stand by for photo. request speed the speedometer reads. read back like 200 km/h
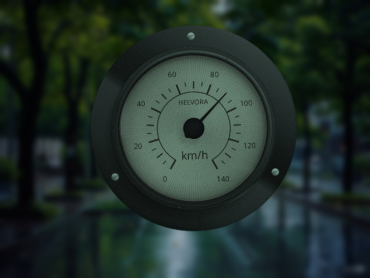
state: 90 km/h
